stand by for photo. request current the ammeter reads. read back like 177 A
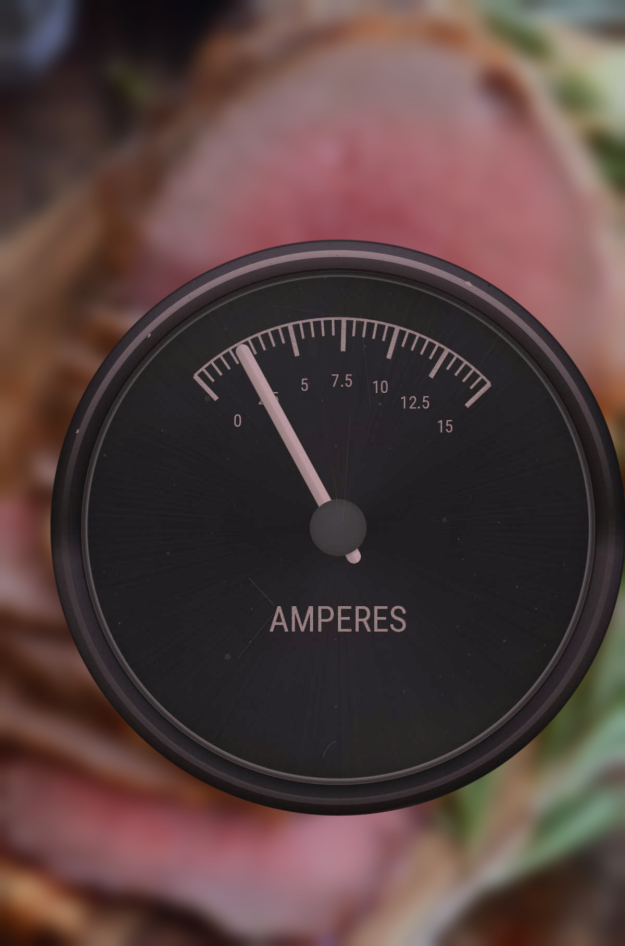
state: 2.5 A
